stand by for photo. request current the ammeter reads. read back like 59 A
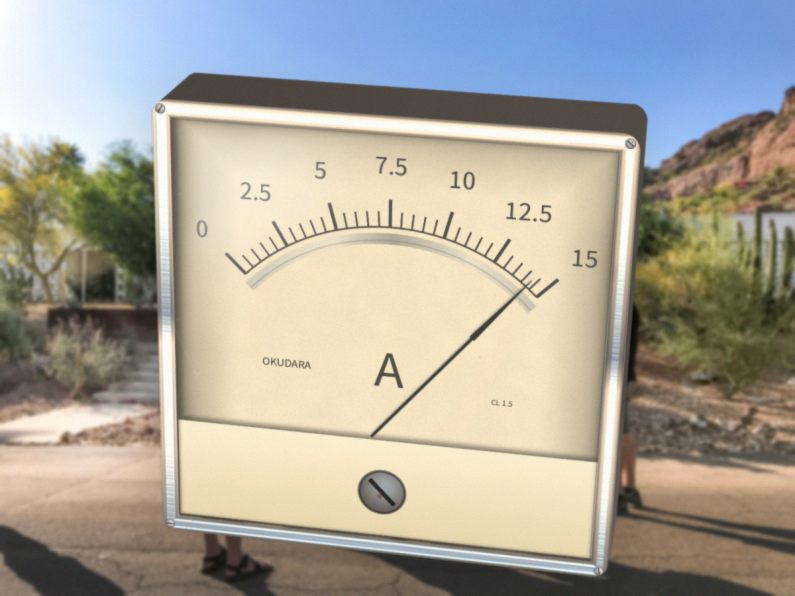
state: 14.25 A
